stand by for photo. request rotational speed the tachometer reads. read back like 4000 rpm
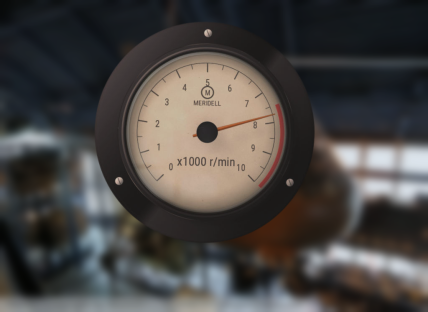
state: 7750 rpm
